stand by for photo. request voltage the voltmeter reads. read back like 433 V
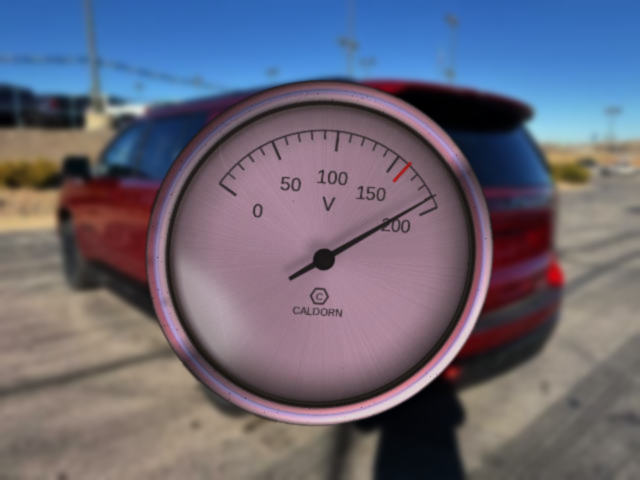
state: 190 V
